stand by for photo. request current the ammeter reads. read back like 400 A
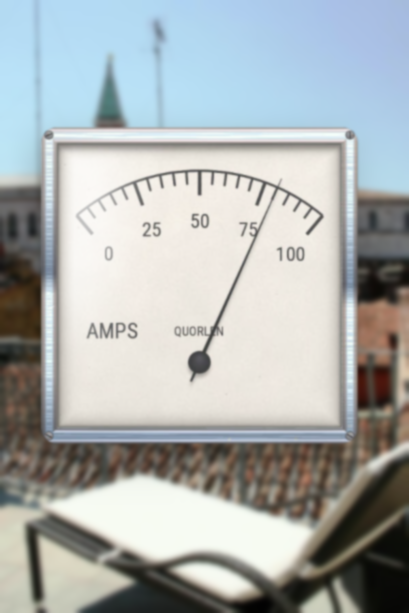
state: 80 A
